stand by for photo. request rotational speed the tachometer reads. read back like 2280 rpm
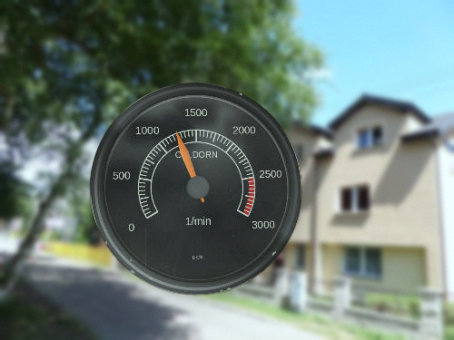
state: 1250 rpm
